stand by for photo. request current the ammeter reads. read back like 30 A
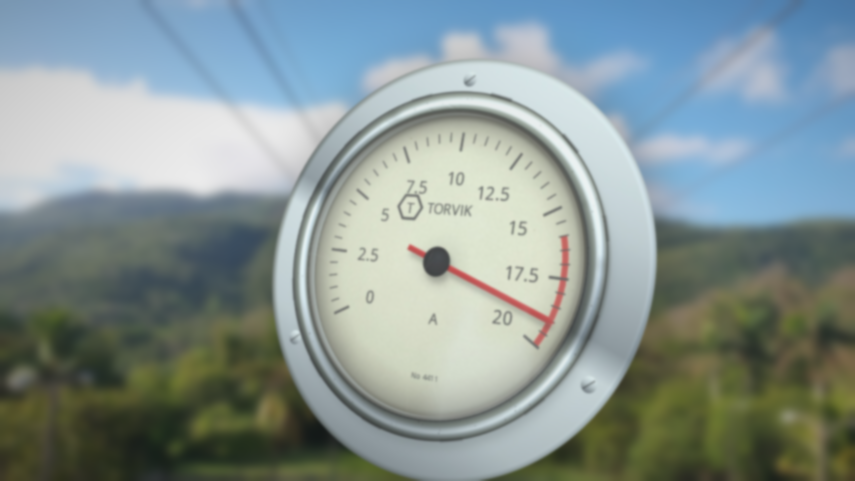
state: 19 A
